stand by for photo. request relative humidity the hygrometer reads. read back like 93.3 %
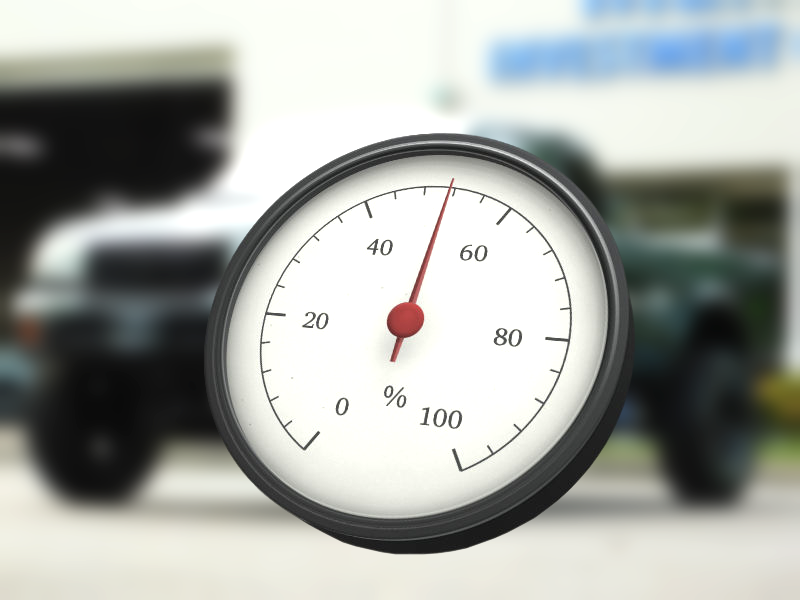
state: 52 %
